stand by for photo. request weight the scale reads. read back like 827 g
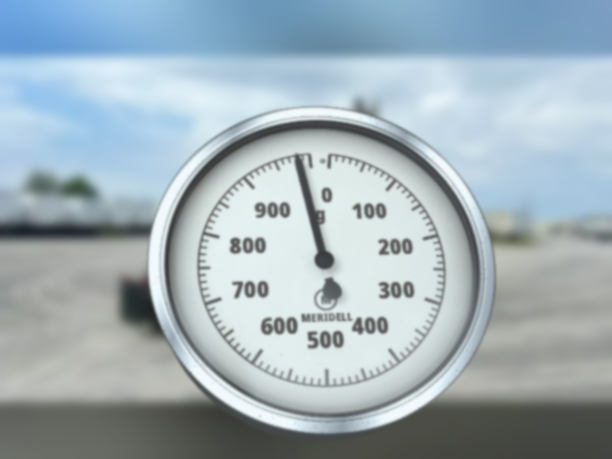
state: 980 g
